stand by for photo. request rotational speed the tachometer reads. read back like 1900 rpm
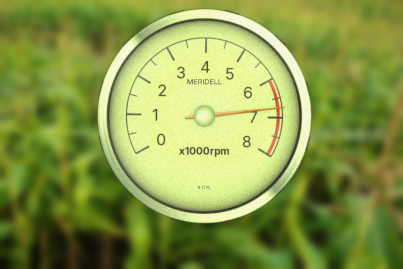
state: 6750 rpm
